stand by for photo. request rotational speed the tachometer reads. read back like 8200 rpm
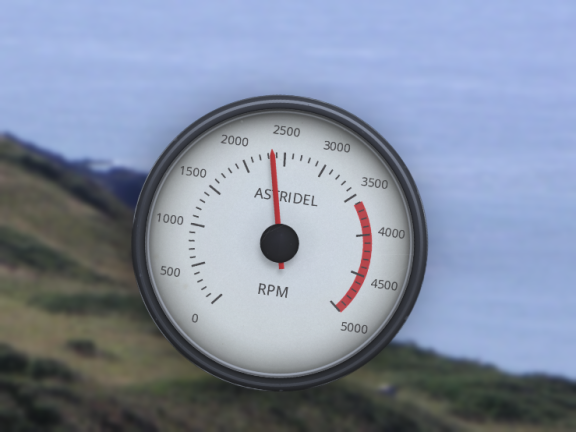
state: 2350 rpm
